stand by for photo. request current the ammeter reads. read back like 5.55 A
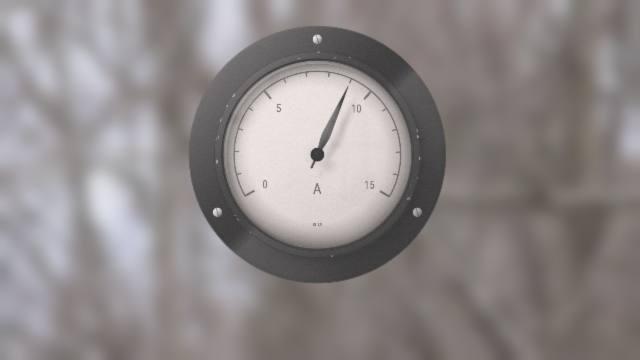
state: 9 A
